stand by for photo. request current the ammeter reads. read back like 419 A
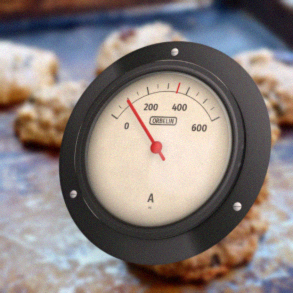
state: 100 A
